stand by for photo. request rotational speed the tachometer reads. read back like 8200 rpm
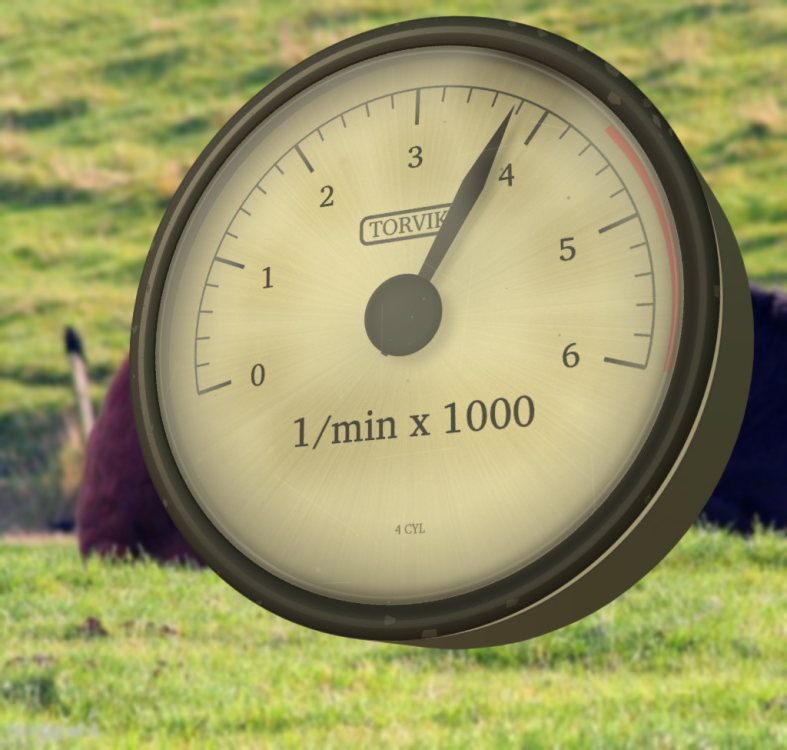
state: 3800 rpm
